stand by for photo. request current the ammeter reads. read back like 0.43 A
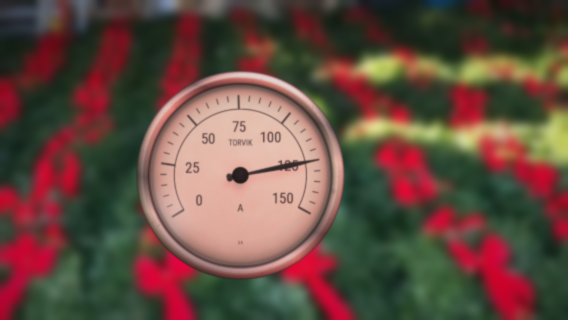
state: 125 A
